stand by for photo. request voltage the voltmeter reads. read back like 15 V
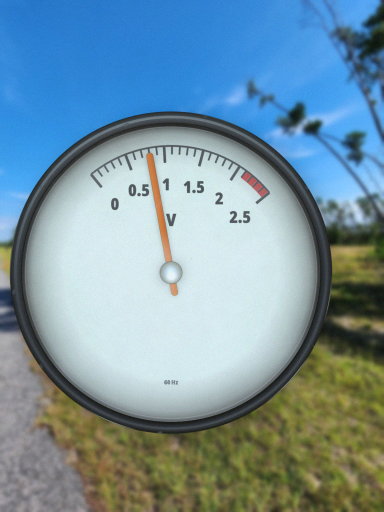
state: 0.8 V
